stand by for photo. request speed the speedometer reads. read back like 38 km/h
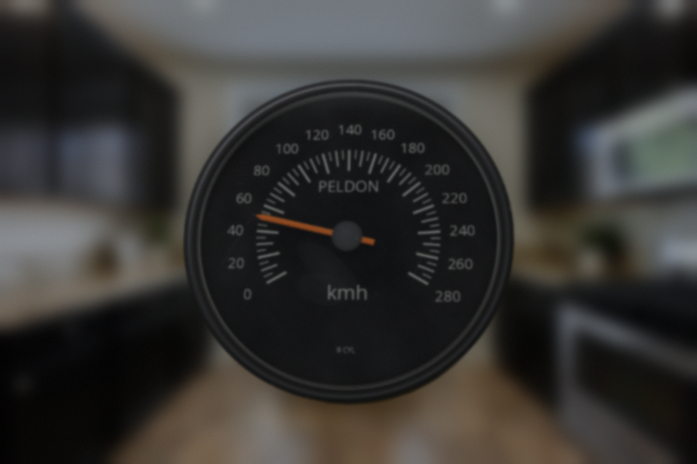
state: 50 km/h
